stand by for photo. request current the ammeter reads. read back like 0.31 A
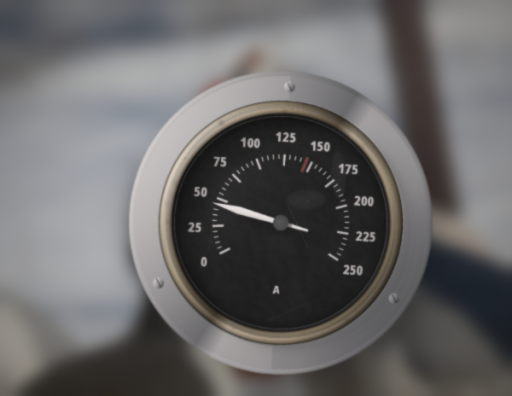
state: 45 A
